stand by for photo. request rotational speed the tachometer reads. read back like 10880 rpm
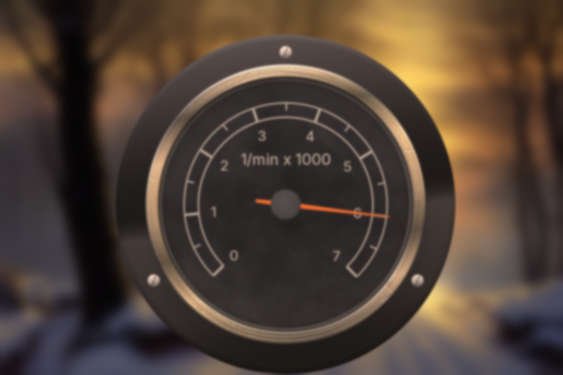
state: 6000 rpm
